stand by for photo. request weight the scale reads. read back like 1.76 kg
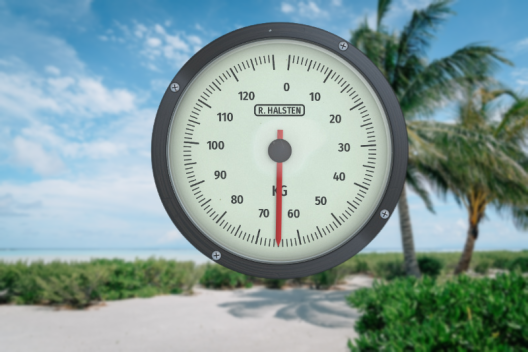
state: 65 kg
